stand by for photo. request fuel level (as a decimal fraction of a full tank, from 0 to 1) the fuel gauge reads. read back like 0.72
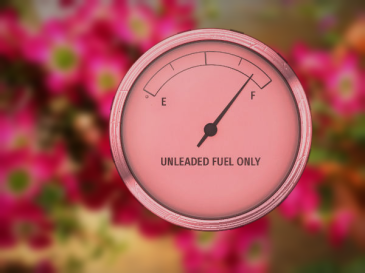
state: 0.875
